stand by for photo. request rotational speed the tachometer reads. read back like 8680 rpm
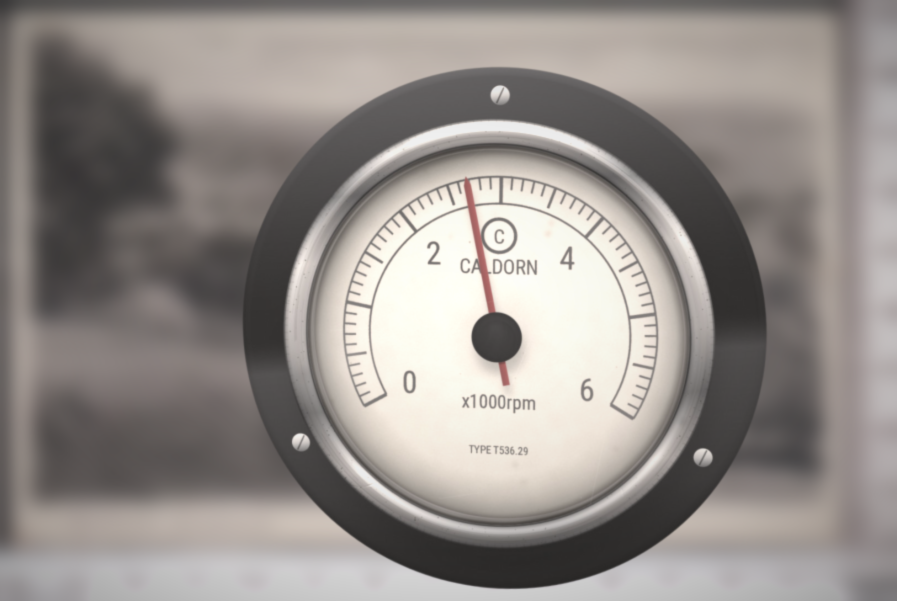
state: 2700 rpm
